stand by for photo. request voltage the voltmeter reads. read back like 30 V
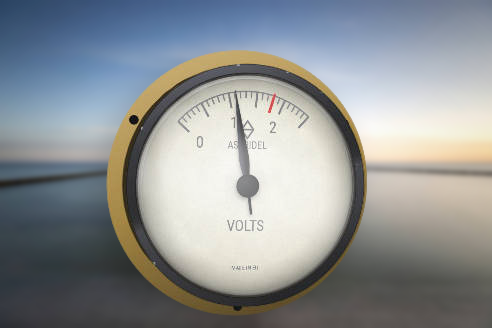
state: 1.1 V
